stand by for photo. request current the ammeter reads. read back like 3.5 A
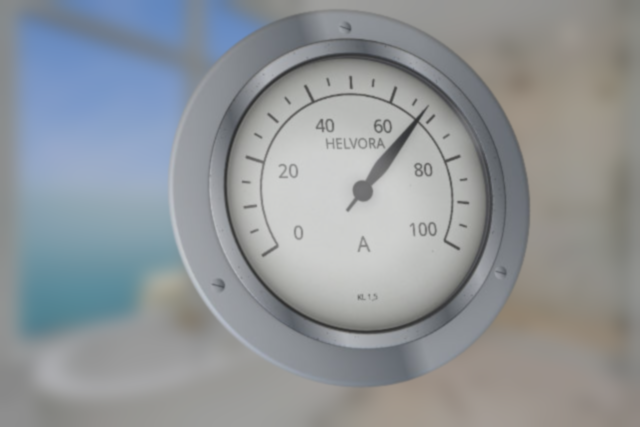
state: 67.5 A
